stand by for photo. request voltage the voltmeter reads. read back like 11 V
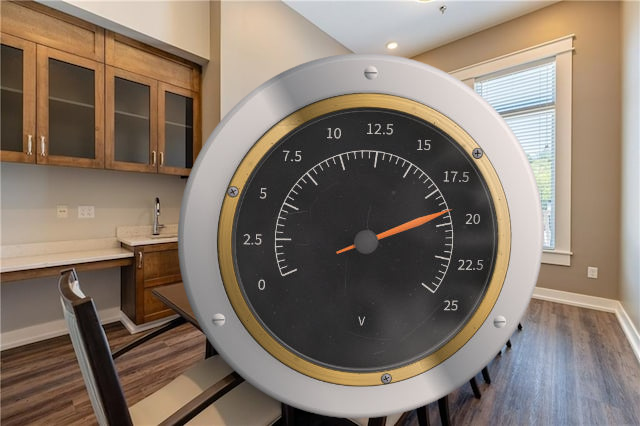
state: 19 V
